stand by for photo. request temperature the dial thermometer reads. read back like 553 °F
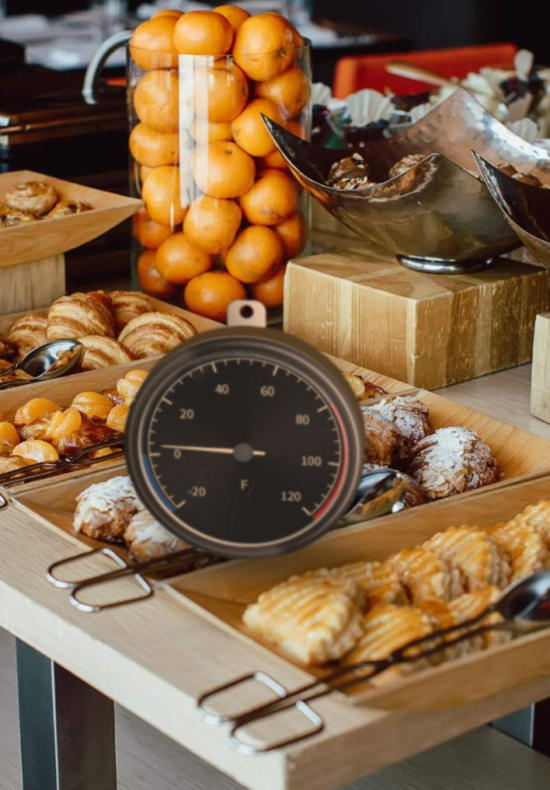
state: 4 °F
